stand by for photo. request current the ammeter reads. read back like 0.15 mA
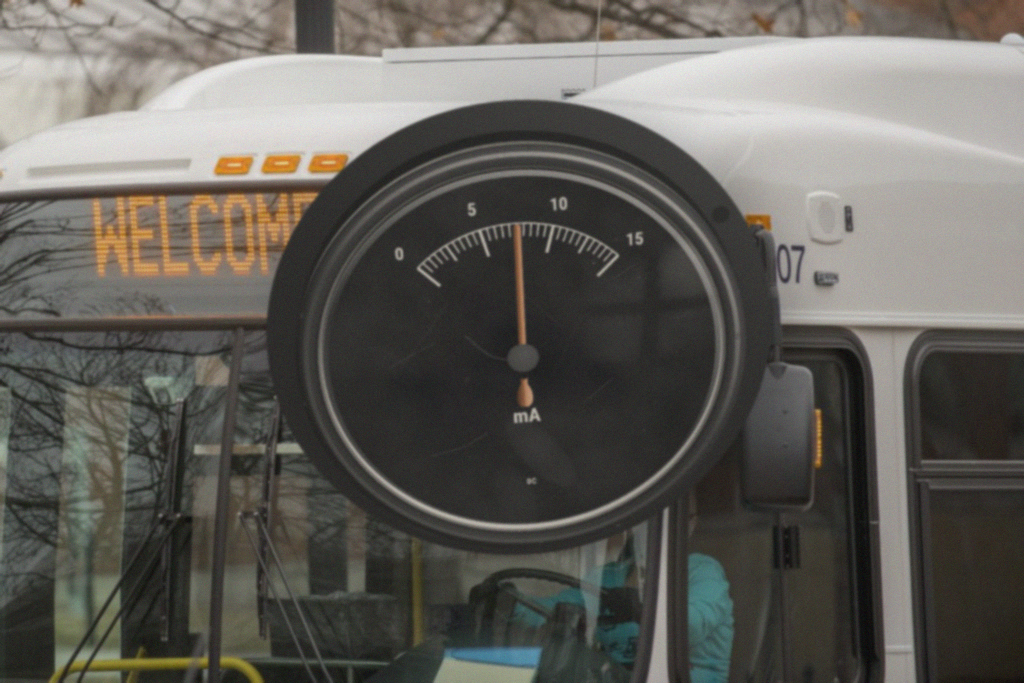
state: 7.5 mA
